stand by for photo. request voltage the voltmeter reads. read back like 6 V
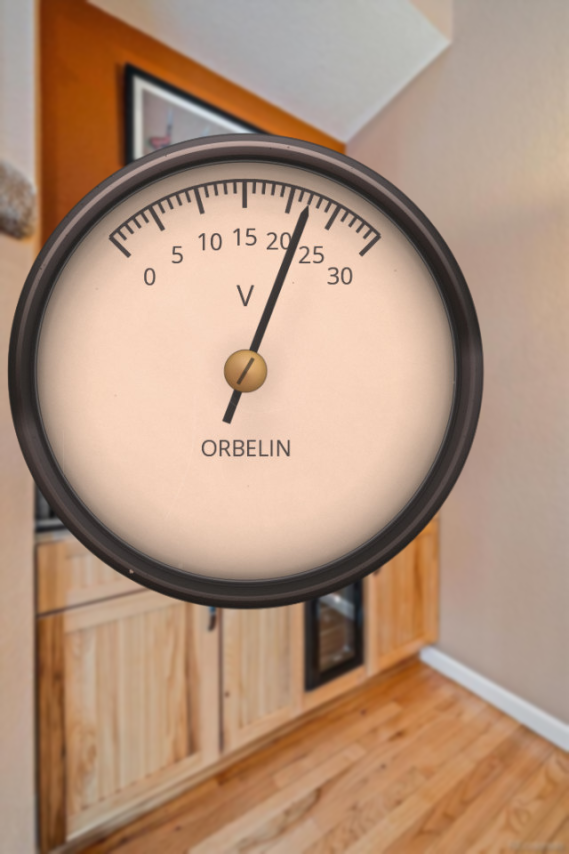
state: 22 V
